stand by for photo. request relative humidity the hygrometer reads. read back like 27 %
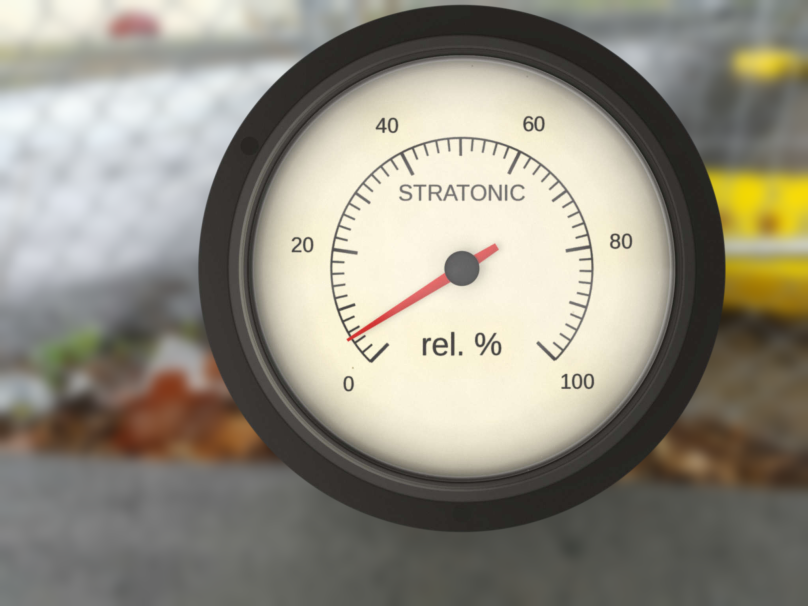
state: 5 %
